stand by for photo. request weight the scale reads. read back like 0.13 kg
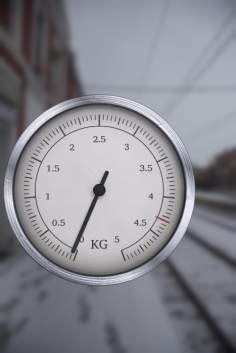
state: 0.05 kg
